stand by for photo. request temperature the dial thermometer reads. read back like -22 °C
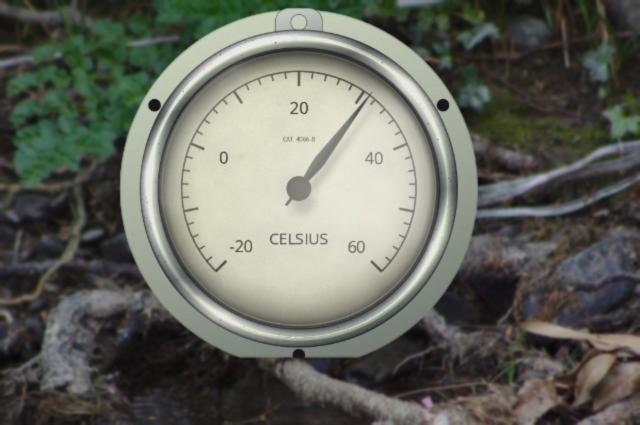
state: 31 °C
